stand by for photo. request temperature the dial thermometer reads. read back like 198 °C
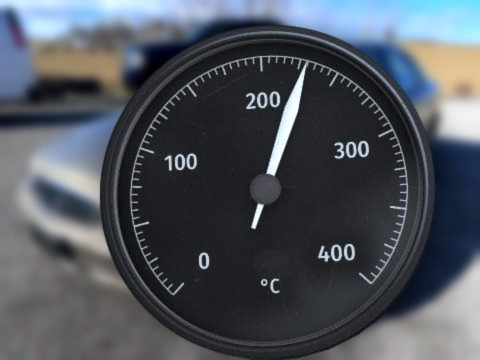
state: 230 °C
